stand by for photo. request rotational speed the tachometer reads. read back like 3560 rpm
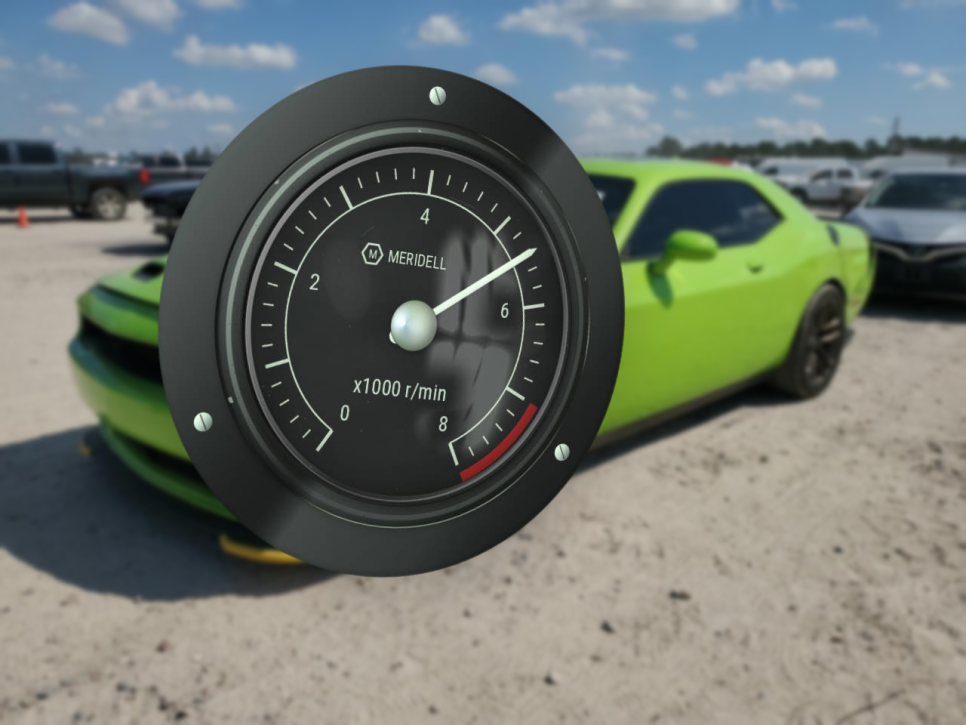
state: 5400 rpm
